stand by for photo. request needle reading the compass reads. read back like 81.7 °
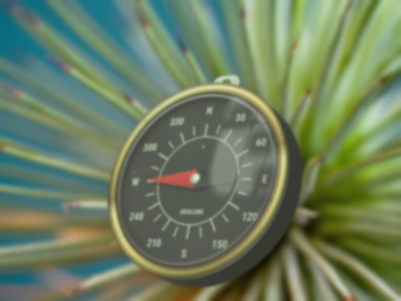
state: 270 °
